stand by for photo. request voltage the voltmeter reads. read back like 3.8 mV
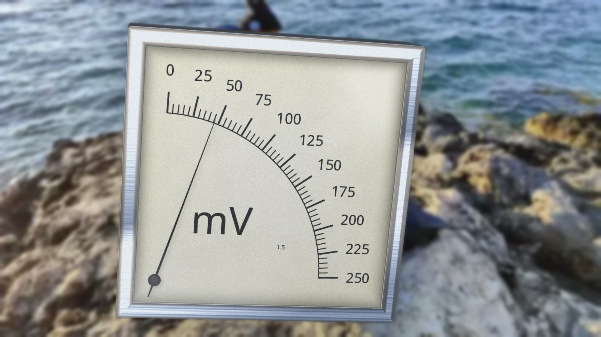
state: 45 mV
